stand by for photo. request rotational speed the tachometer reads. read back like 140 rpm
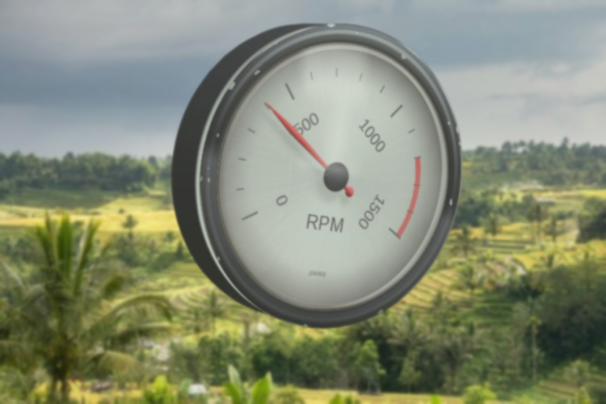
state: 400 rpm
